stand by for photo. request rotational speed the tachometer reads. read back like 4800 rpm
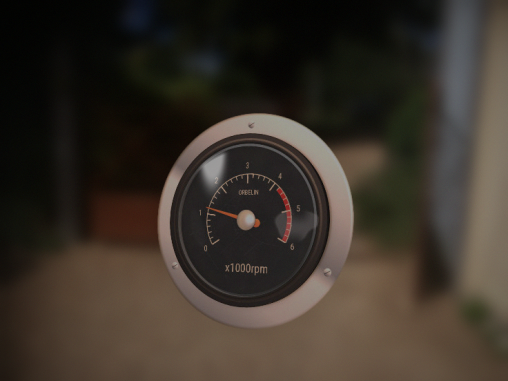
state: 1200 rpm
